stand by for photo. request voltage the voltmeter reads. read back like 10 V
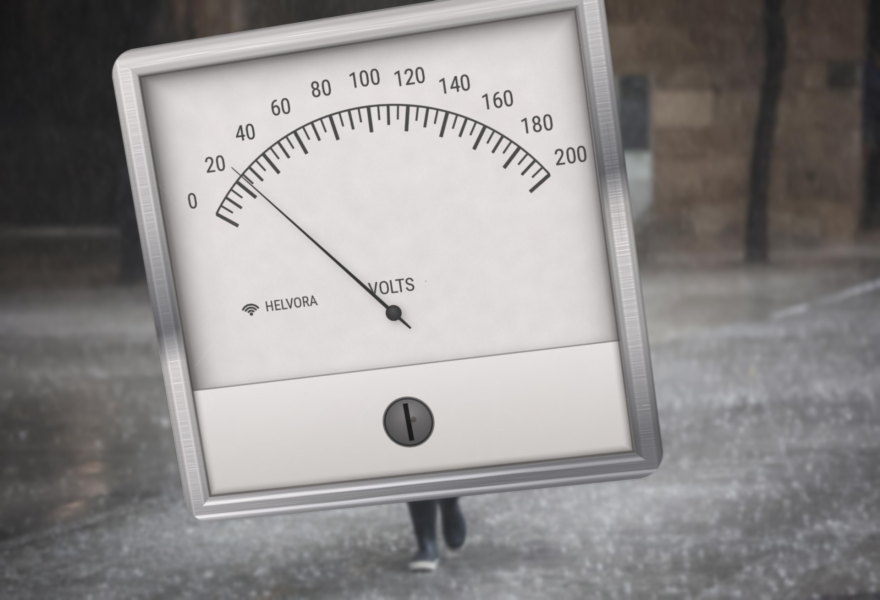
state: 25 V
